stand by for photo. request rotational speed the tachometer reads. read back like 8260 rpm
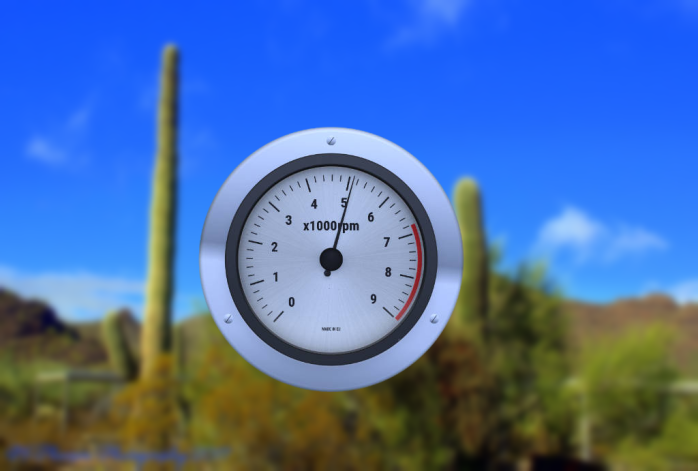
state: 5100 rpm
